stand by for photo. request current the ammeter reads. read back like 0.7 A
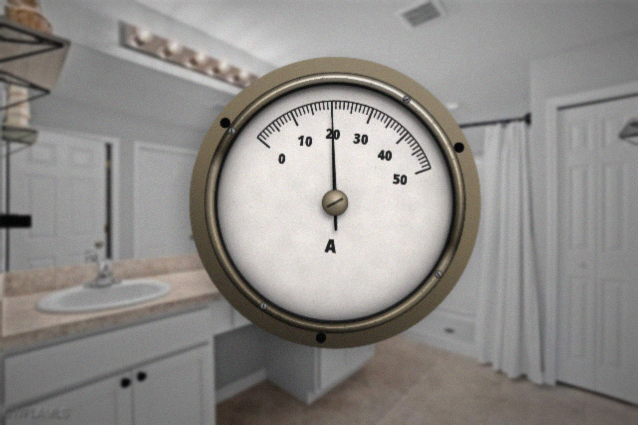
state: 20 A
